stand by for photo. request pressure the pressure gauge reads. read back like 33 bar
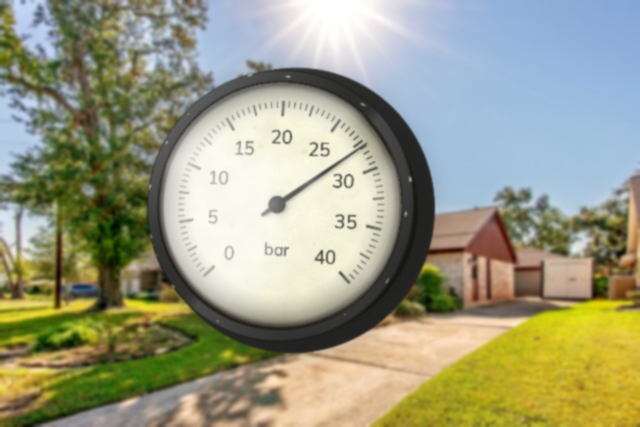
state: 28 bar
